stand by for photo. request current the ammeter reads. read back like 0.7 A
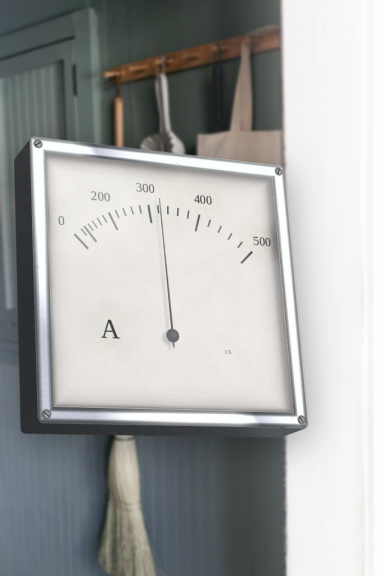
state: 320 A
